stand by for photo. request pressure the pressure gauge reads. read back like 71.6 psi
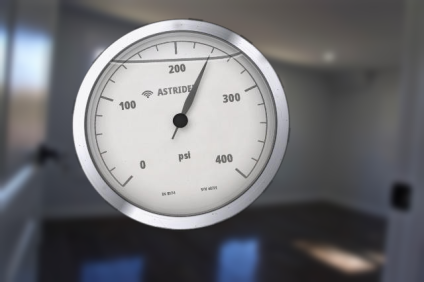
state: 240 psi
